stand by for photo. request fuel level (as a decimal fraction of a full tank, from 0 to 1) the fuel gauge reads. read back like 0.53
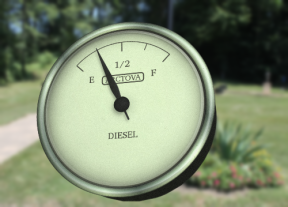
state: 0.25
